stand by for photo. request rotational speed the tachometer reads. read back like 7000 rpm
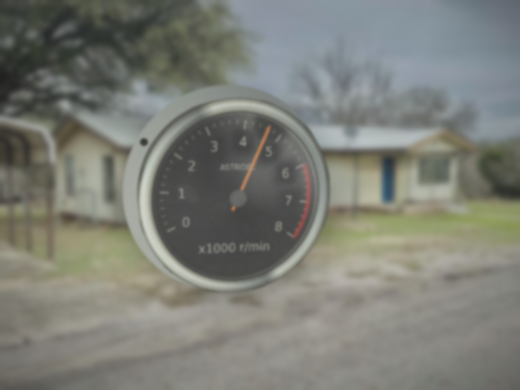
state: 4600 rpm
